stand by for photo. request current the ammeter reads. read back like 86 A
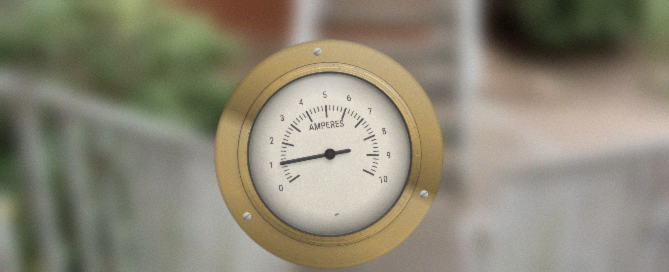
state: 1 A
